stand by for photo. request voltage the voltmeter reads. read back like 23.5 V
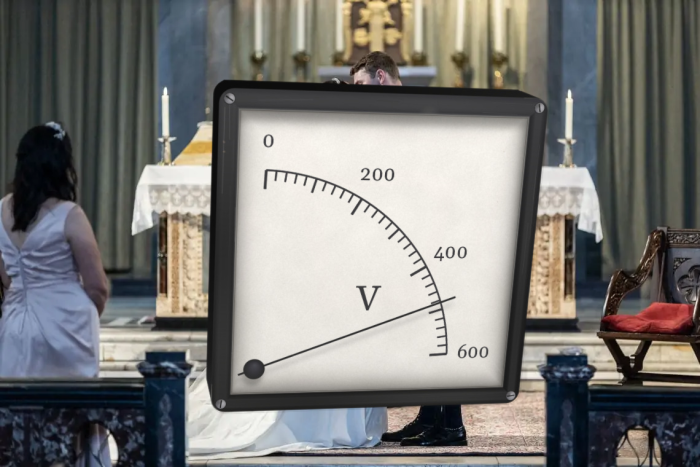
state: 480 V
